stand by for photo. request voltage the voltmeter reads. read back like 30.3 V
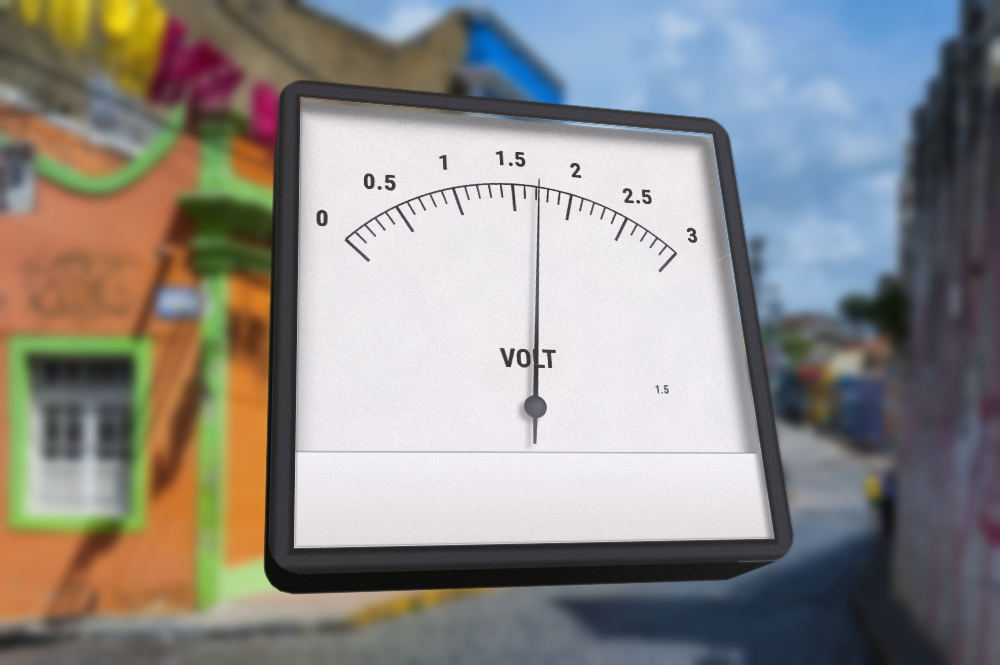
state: 1.7 V
